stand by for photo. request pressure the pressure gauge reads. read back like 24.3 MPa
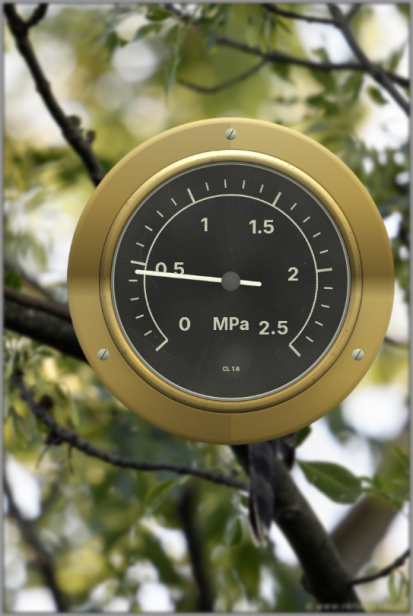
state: 0.45 MPa
